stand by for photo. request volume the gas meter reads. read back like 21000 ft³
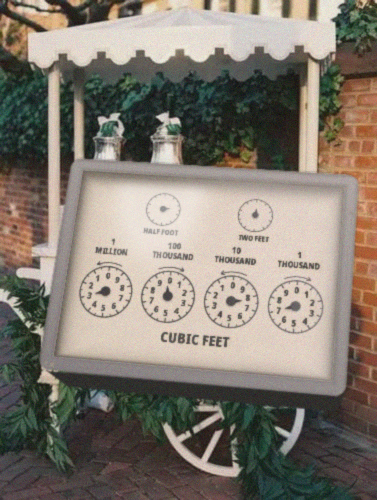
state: 297700 ft³
